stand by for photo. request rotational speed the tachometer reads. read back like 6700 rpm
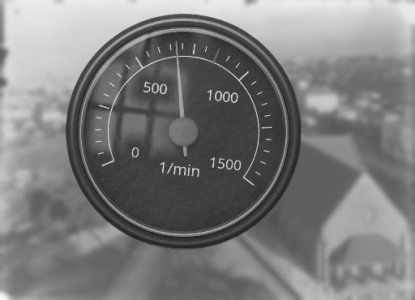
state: 675 rpm
